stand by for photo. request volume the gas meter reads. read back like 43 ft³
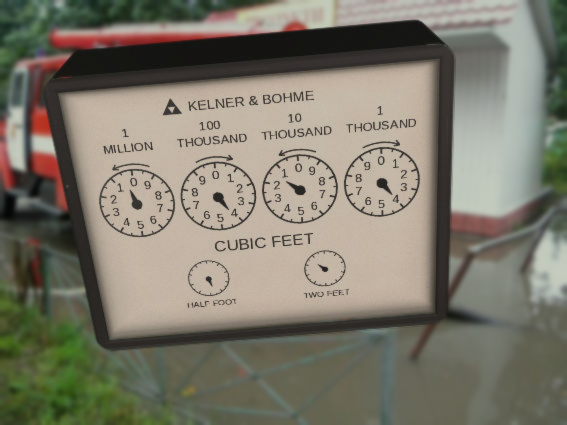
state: 41400 ft³
